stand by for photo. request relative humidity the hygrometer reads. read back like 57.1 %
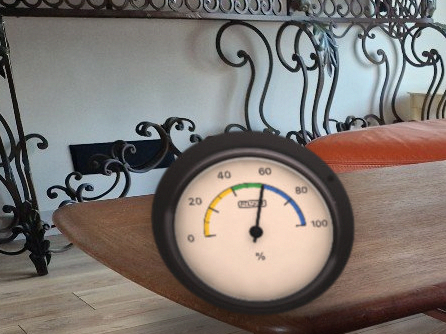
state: 60 %
